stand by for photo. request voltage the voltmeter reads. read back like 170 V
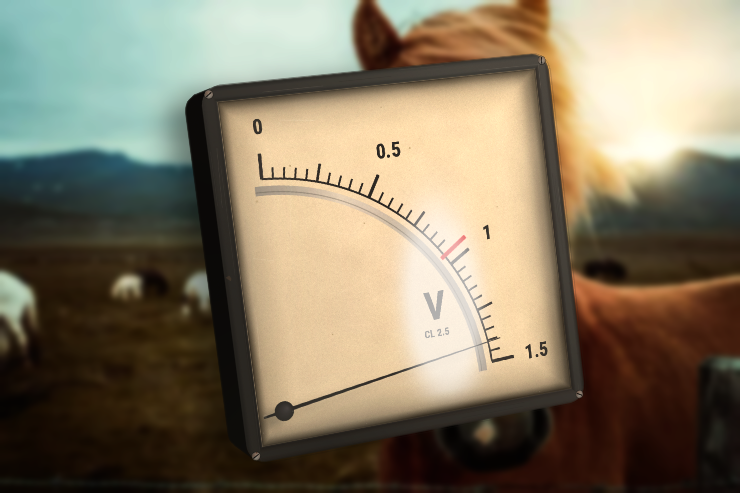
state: 1.4 V
